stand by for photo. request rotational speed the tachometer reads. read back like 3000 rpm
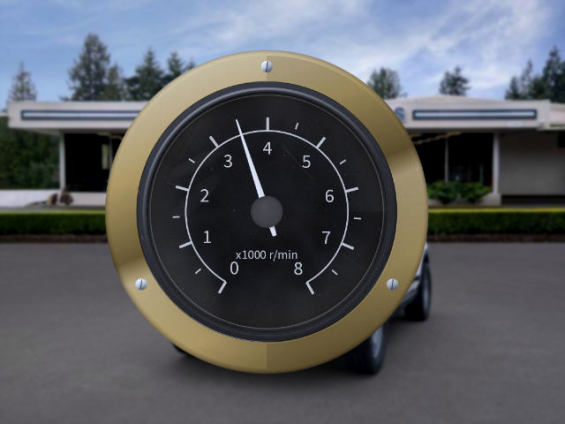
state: 3500 rpm
